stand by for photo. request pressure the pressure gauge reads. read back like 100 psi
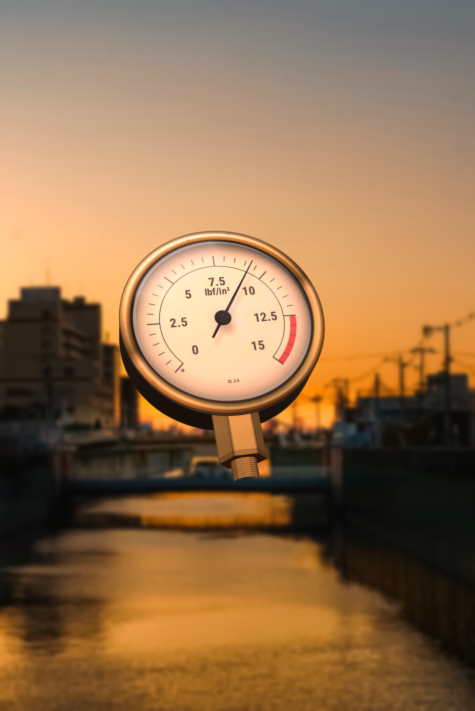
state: 9.25 psi
